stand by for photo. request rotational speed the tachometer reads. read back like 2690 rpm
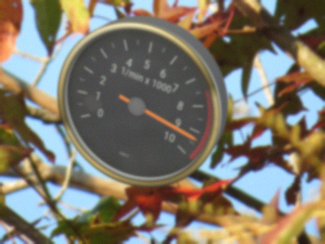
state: 9250 rpm
